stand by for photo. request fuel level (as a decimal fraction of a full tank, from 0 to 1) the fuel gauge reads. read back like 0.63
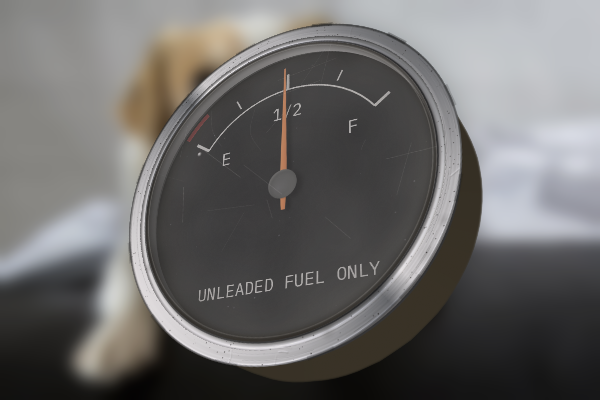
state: 0.5
